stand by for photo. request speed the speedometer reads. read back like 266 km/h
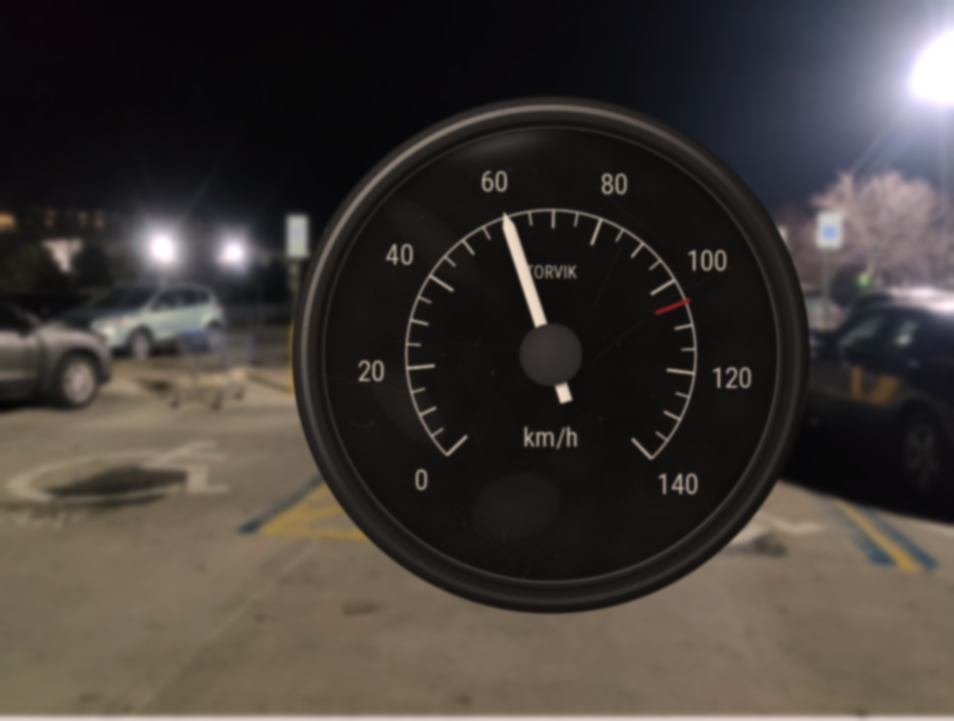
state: 60 km/h
